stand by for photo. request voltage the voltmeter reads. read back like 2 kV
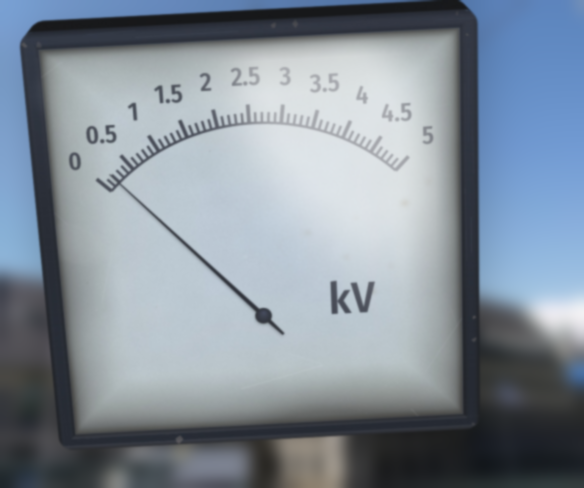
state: 0.2 kV
